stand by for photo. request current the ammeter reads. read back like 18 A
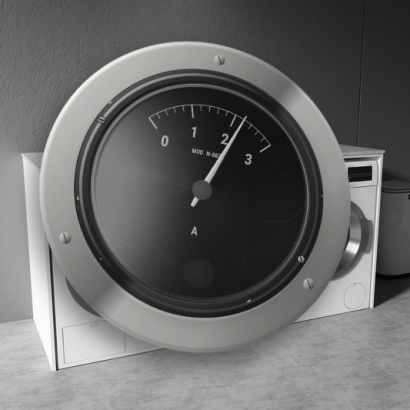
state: 2.2 A
